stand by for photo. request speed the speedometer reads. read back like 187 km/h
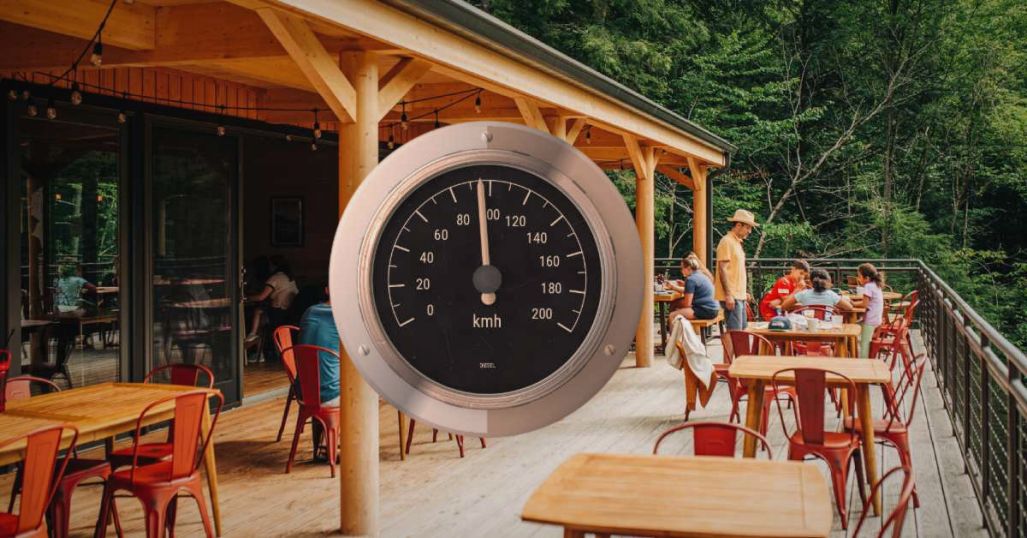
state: 95 km/h
